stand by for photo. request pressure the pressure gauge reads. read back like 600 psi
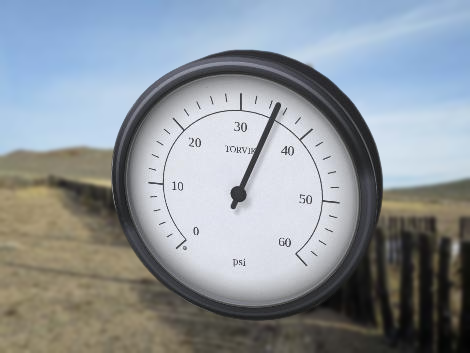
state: 35 psi
